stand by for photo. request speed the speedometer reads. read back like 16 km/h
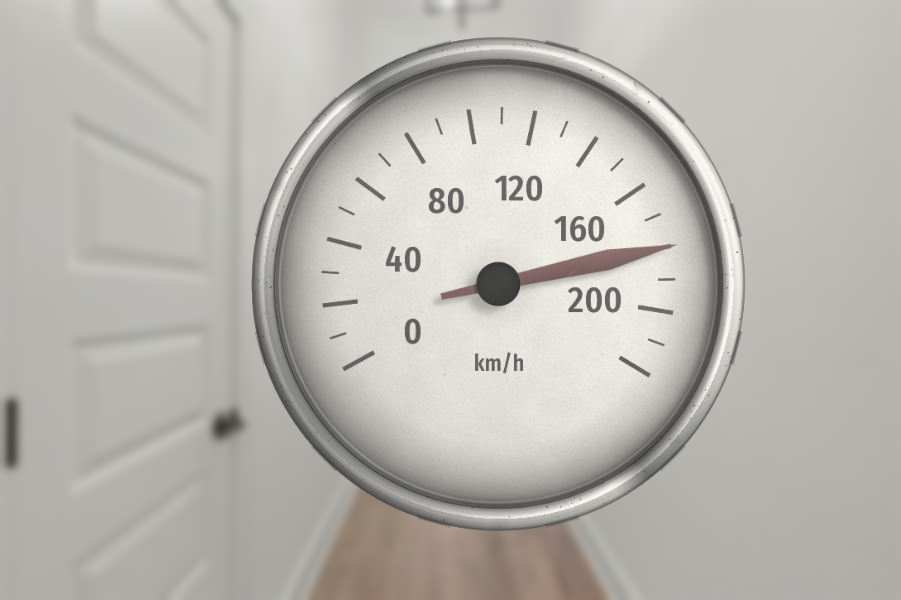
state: 180 km/h
